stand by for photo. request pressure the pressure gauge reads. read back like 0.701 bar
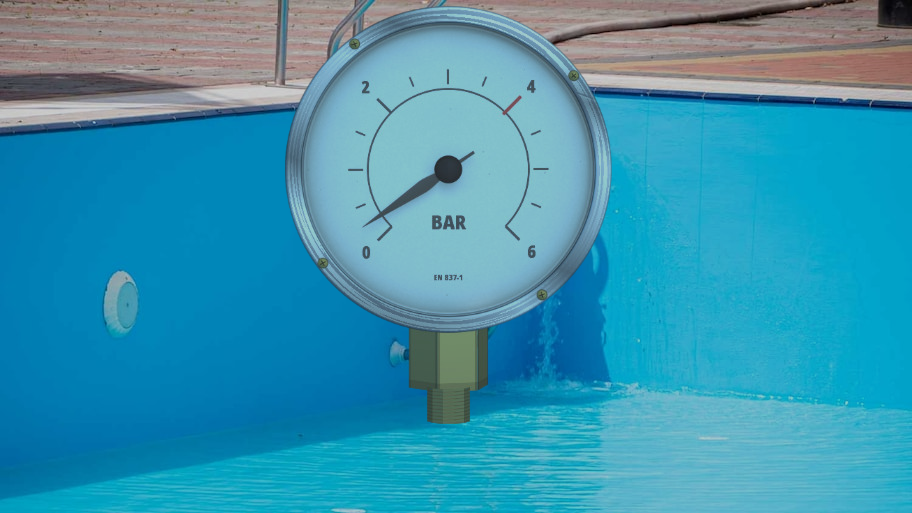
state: 0.25 bar
